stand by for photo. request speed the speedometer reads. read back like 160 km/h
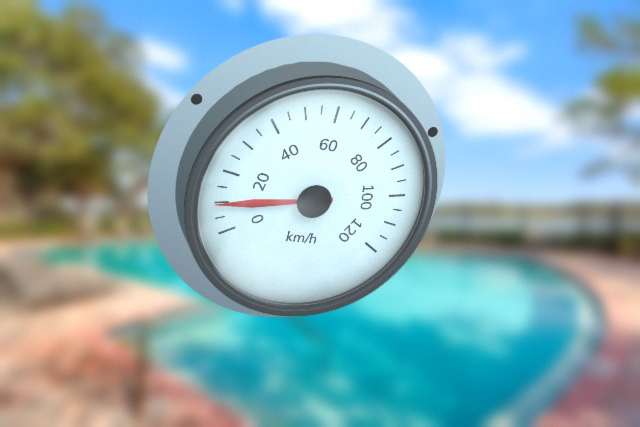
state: 10 km/h
